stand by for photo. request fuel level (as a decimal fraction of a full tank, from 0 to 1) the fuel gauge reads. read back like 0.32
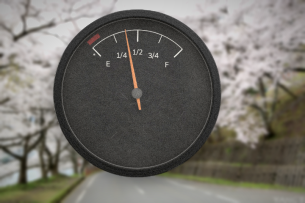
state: 0.375
